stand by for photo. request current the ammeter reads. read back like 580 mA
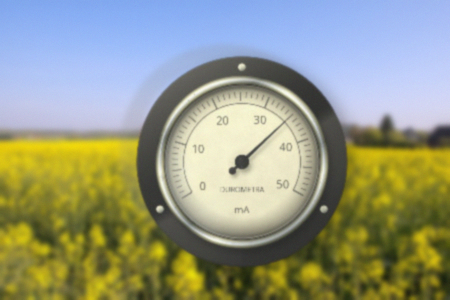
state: 35 mA
